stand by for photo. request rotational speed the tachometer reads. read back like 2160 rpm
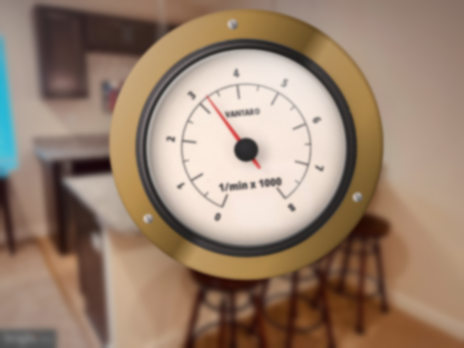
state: 3250 rpm
